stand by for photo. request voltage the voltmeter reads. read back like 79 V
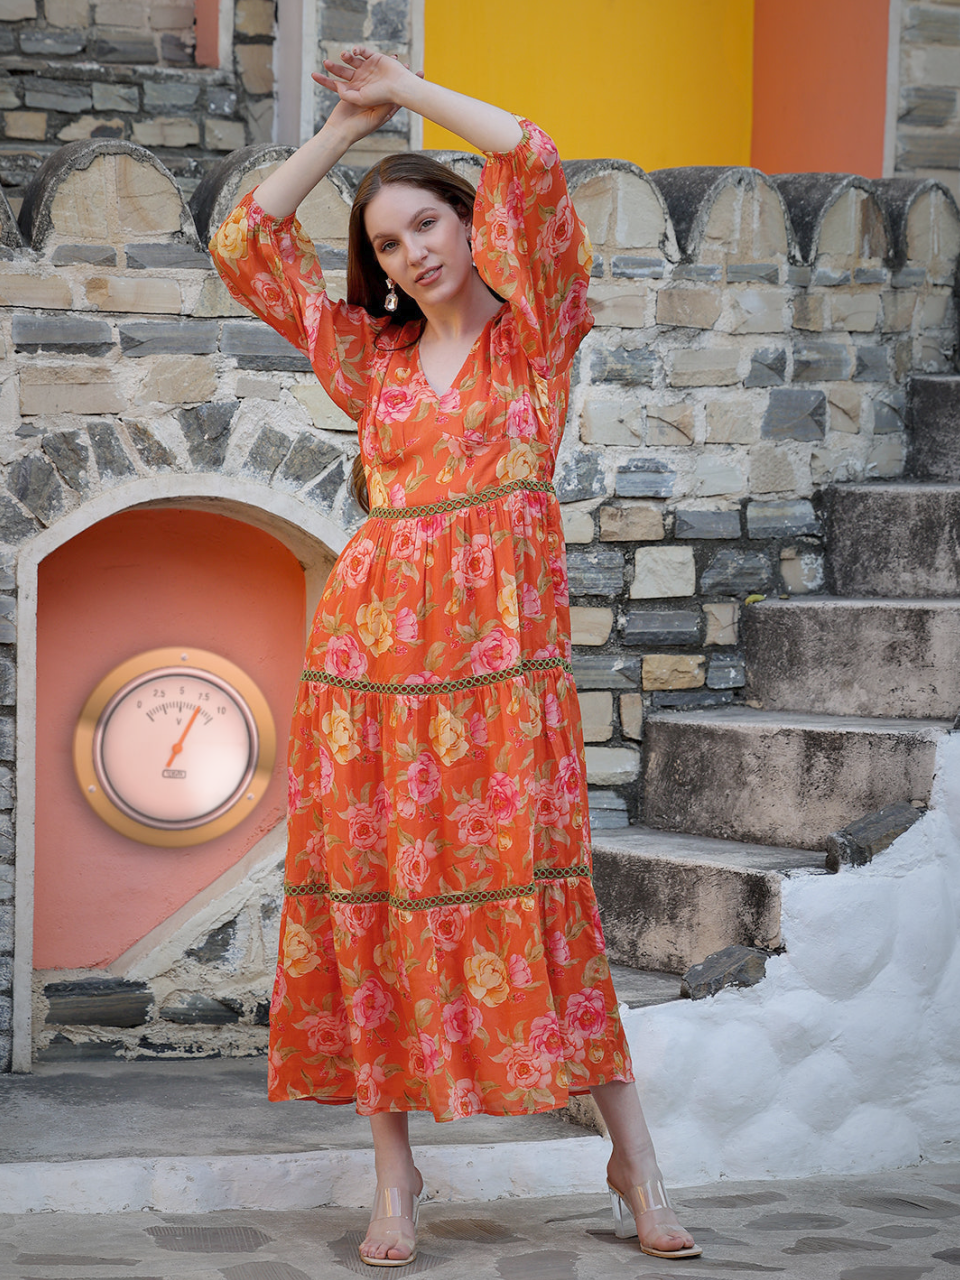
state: 7.5 V
